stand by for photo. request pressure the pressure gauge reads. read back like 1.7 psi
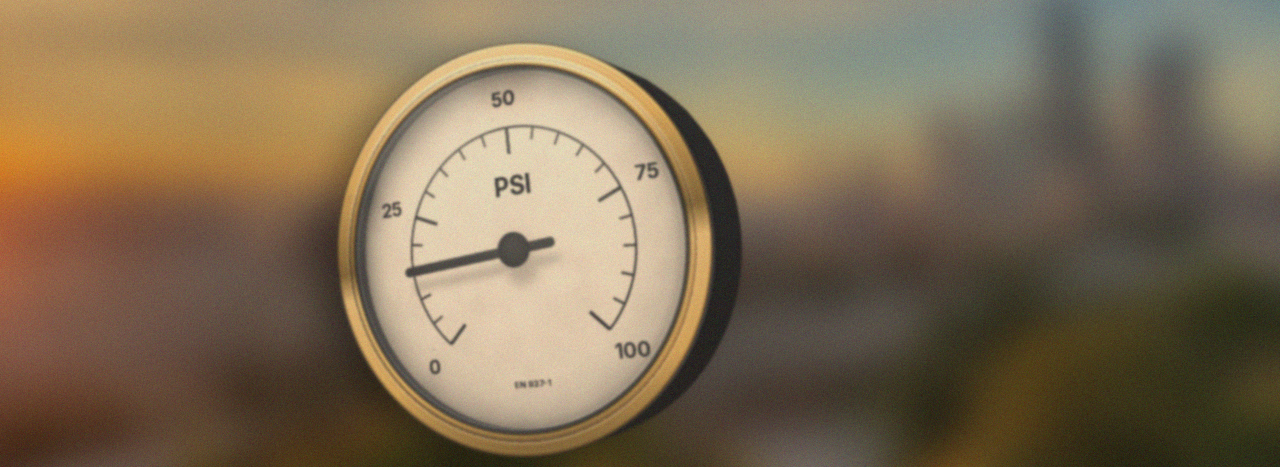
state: 15 psi
